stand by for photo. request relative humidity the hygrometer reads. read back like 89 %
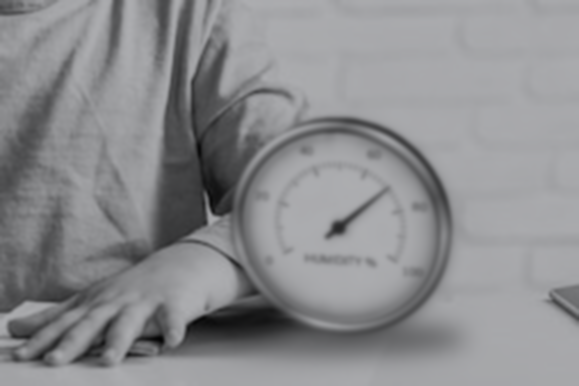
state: 70 %
